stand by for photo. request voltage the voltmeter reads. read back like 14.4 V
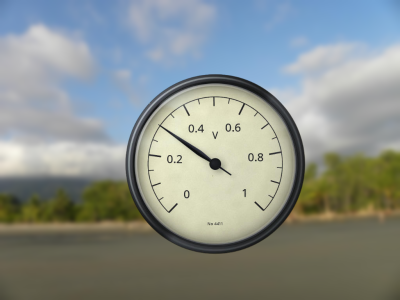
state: 0.3 V
